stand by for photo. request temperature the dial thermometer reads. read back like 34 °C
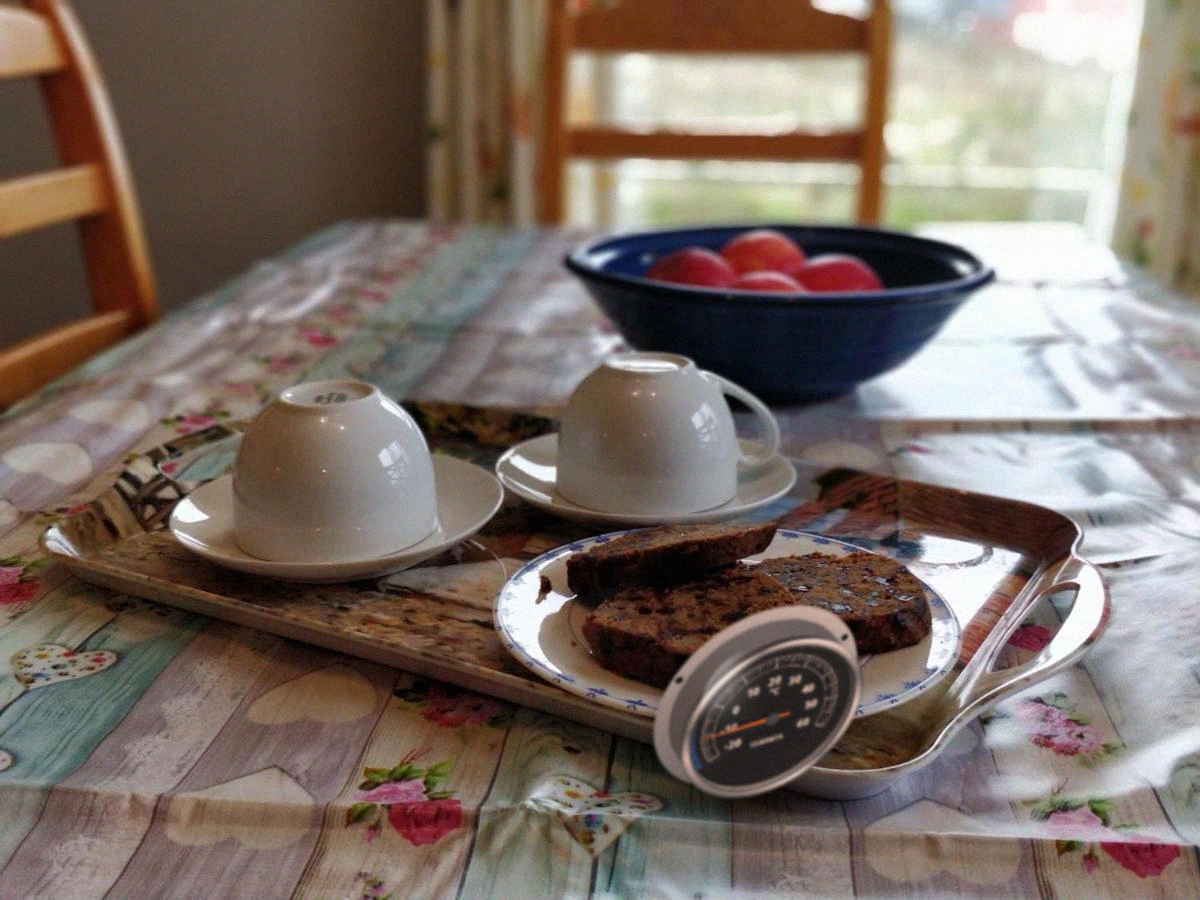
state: -10 °C
